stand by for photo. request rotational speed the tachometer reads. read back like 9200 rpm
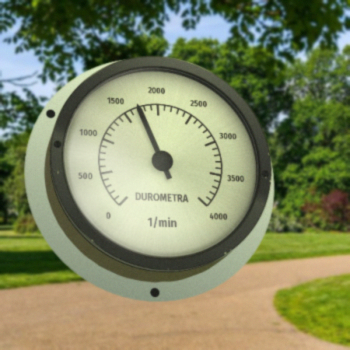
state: 1700 rpm
